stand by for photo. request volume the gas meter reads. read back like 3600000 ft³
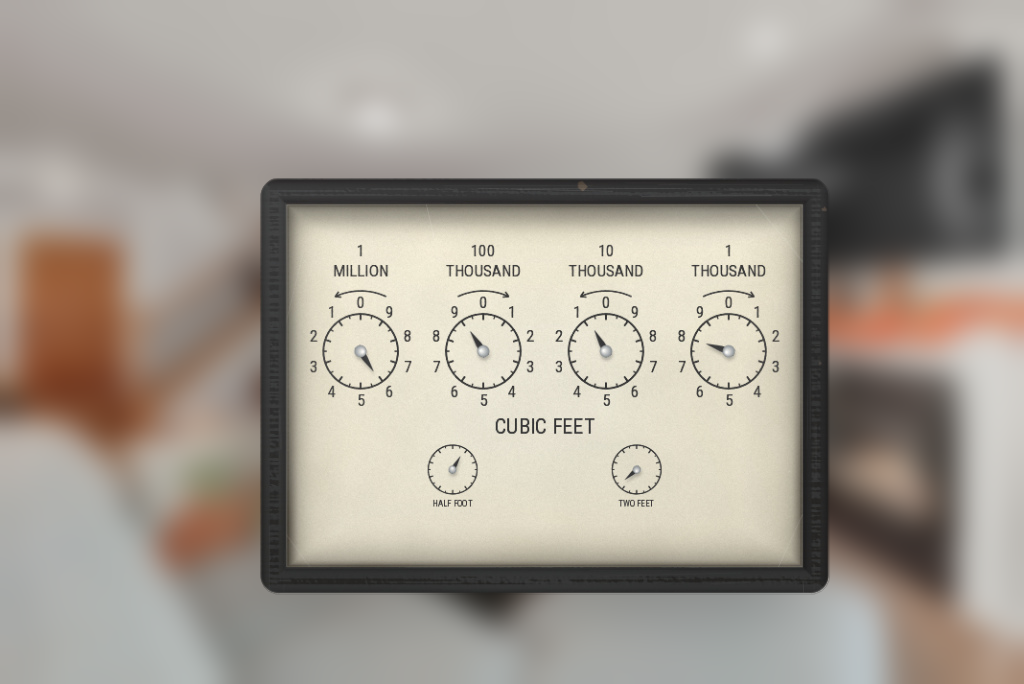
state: 590800 ft³
